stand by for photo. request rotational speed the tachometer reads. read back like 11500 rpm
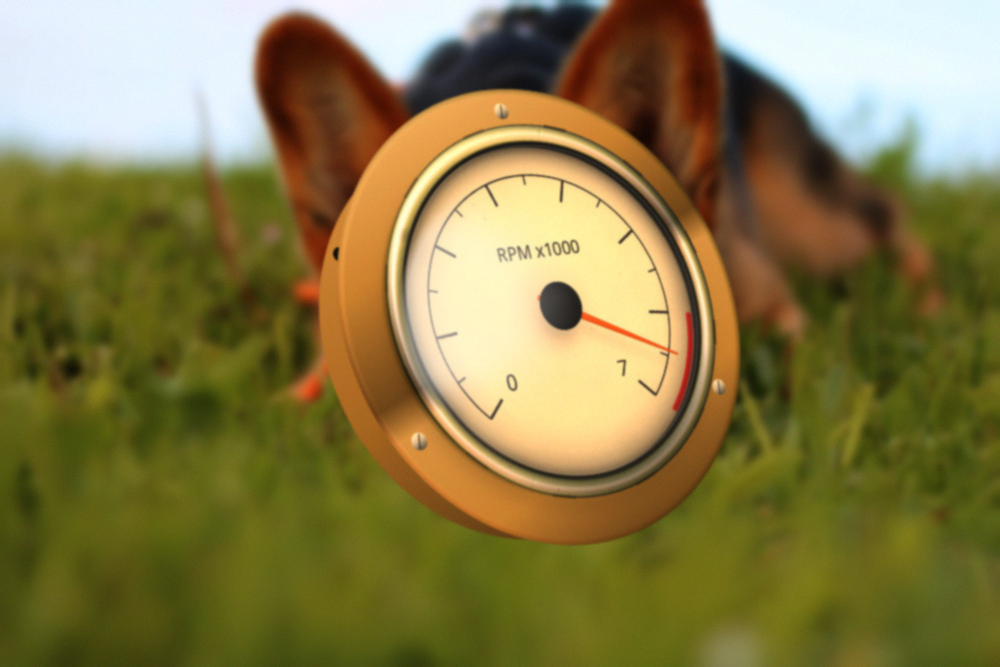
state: 6500 rpm
